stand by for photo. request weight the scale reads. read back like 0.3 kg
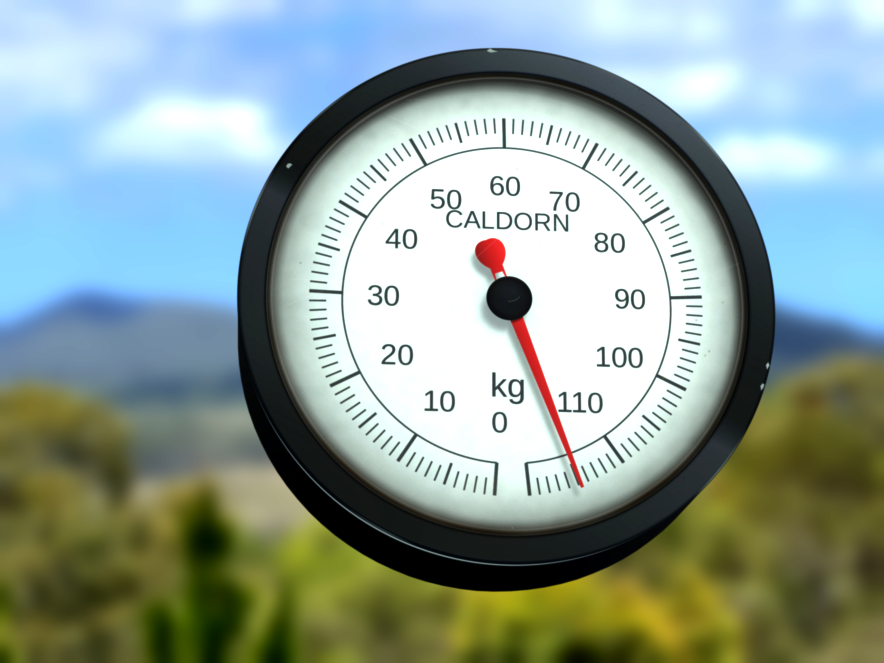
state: 115 kg
